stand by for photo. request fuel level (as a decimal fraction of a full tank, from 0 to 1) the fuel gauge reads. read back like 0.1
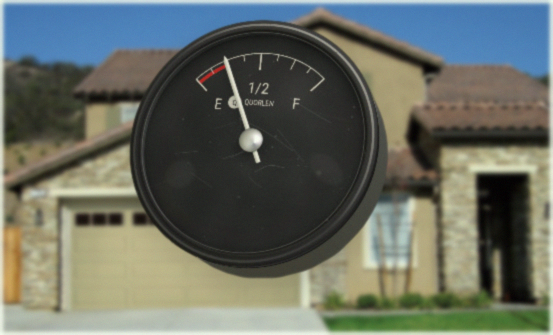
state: 0.25
